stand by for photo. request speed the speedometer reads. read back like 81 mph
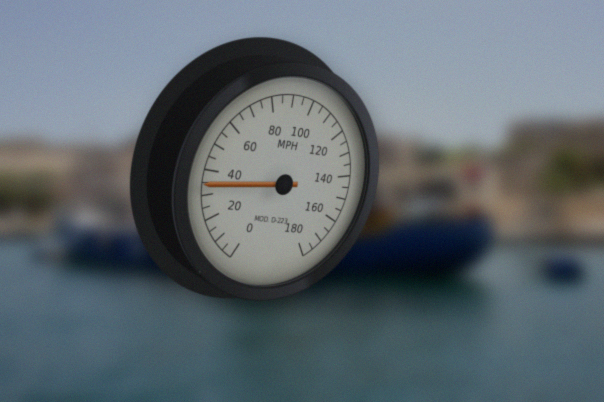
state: 35 mph
